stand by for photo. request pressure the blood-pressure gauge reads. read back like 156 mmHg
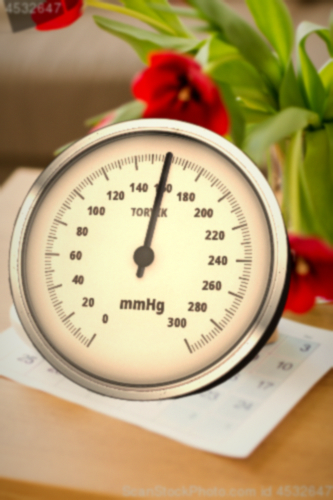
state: 160 mmHg
